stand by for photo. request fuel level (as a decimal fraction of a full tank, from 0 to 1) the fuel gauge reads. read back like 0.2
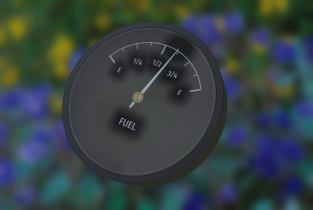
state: 0.625
